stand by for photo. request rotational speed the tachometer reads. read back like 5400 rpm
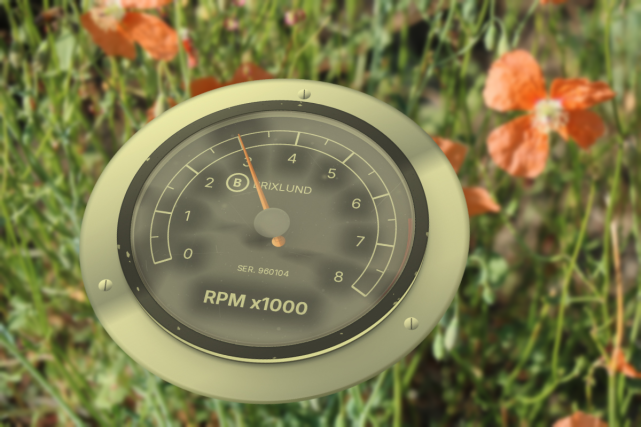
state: 3000 rpm
